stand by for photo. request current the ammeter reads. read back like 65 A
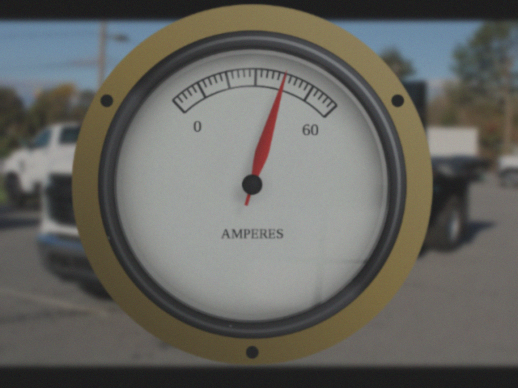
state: 40 A
